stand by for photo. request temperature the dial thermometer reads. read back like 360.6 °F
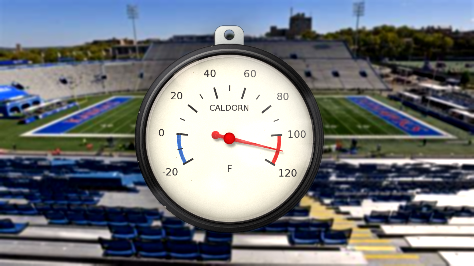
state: 110 °F
